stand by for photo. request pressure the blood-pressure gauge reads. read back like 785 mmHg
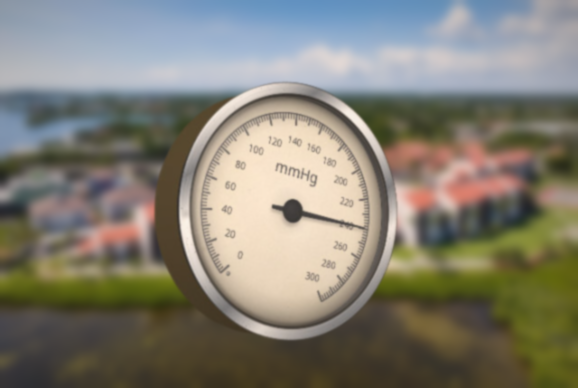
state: 240 mmHg
